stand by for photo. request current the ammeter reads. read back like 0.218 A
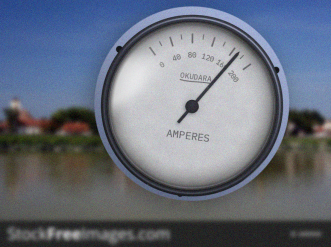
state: 170 A
